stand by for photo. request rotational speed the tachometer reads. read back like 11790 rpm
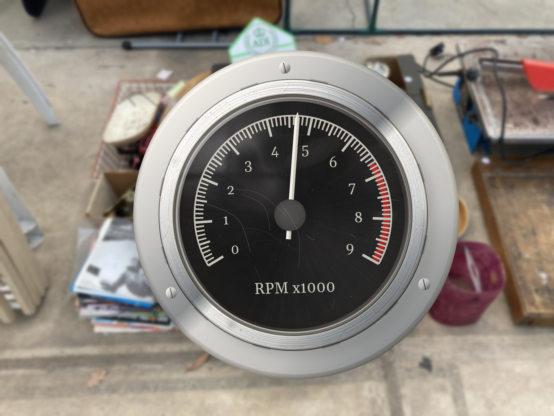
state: 4700 rpm
